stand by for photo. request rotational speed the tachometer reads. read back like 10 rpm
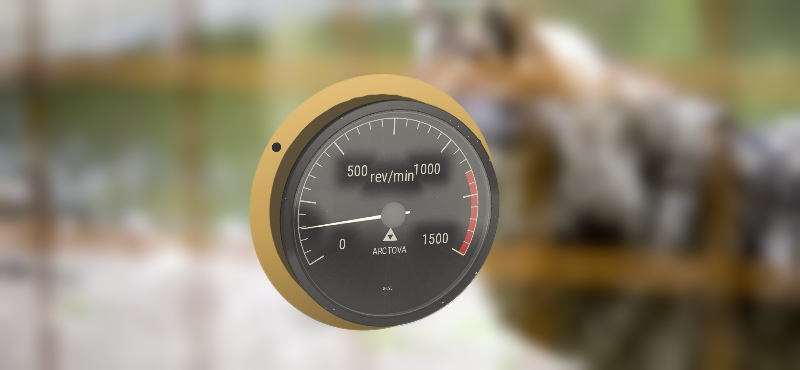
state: 150 rpm
